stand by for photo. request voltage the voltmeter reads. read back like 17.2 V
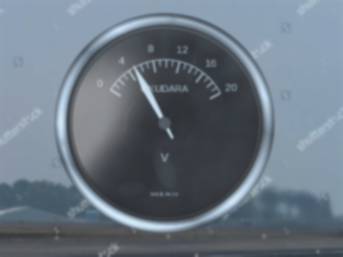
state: 5 V
